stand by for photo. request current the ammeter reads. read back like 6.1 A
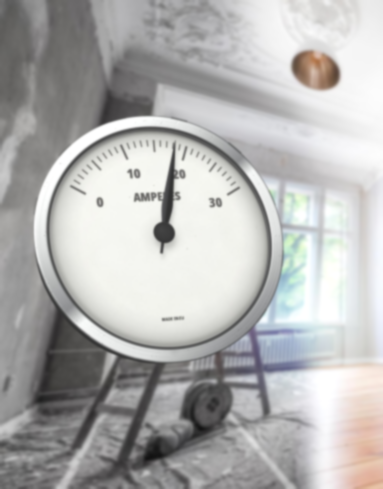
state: 18 A
